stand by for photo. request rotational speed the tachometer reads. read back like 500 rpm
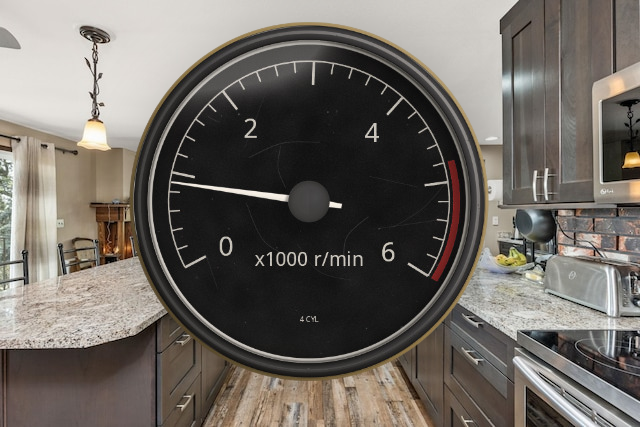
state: 900 rpm
